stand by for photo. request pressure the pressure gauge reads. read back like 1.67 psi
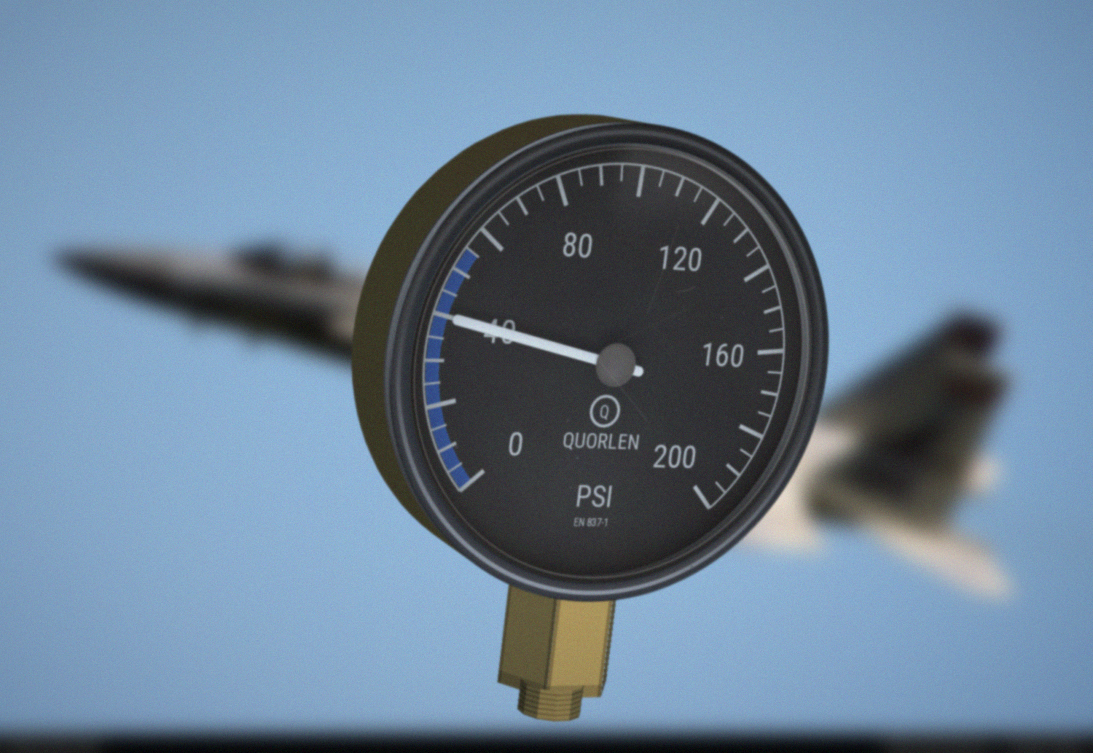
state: 40 psi
